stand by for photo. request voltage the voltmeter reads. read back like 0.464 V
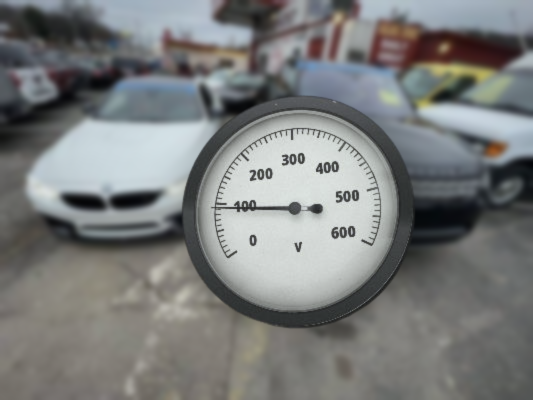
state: 90 V
